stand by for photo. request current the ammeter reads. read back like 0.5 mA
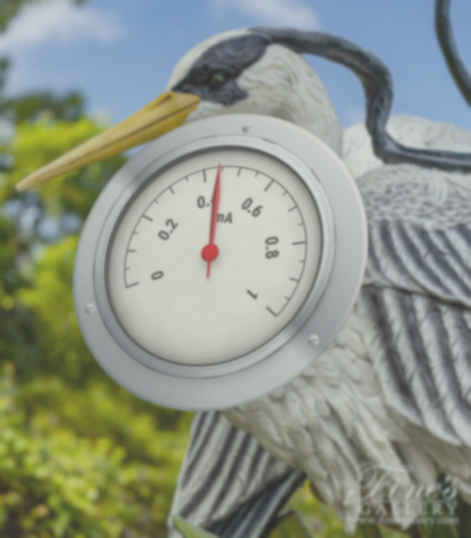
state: 0.45 mA
